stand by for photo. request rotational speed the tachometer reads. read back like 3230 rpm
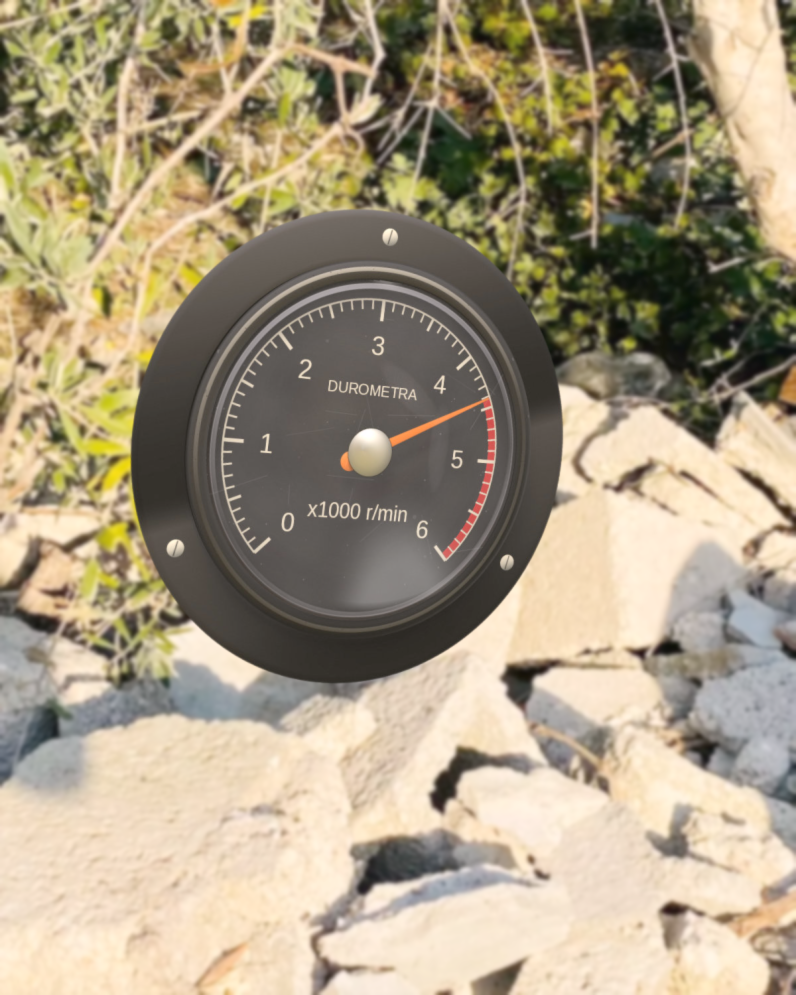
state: 4400 rpm
